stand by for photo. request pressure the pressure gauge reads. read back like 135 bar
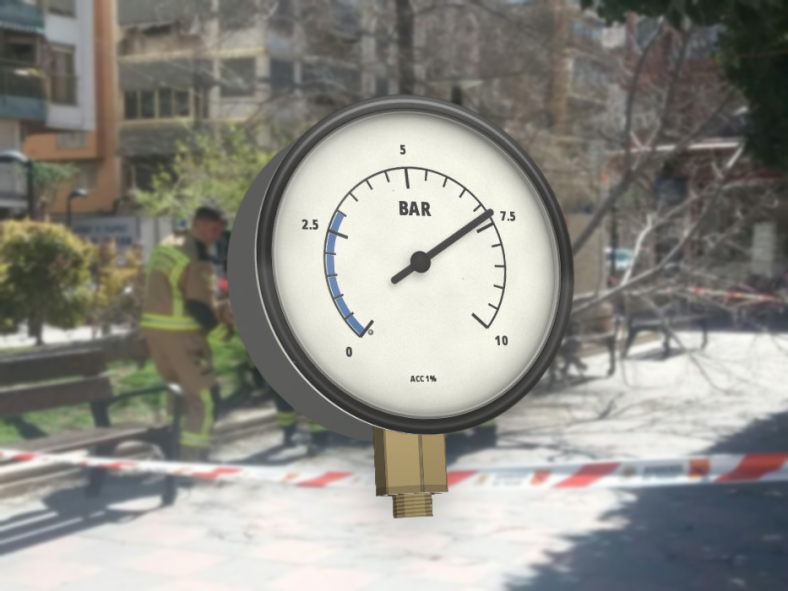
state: 7.25 bar
